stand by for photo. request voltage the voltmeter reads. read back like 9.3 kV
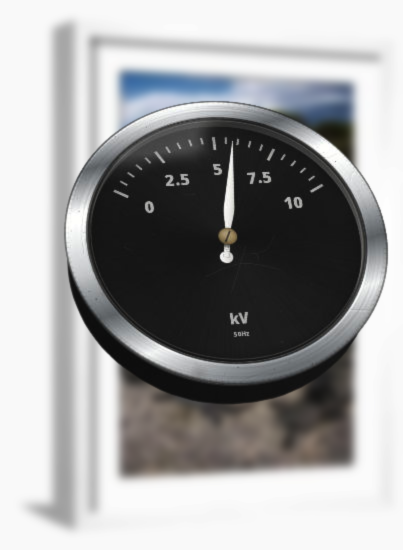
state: 5.75 kV
